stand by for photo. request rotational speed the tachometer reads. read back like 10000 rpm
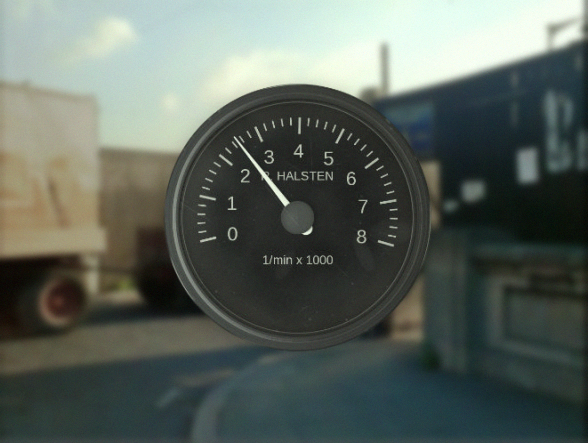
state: 2500 rpm
